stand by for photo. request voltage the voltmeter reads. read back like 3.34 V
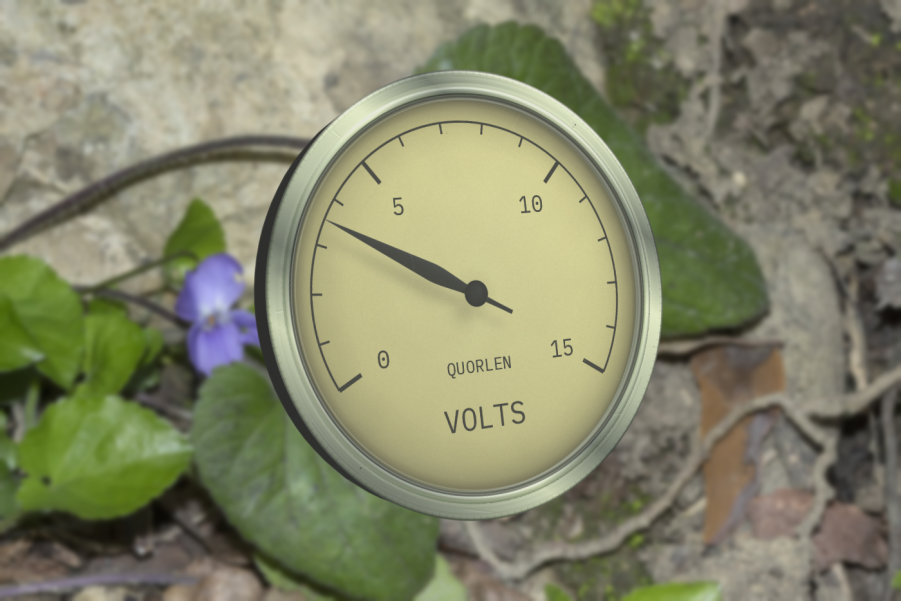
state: 3.5 V
